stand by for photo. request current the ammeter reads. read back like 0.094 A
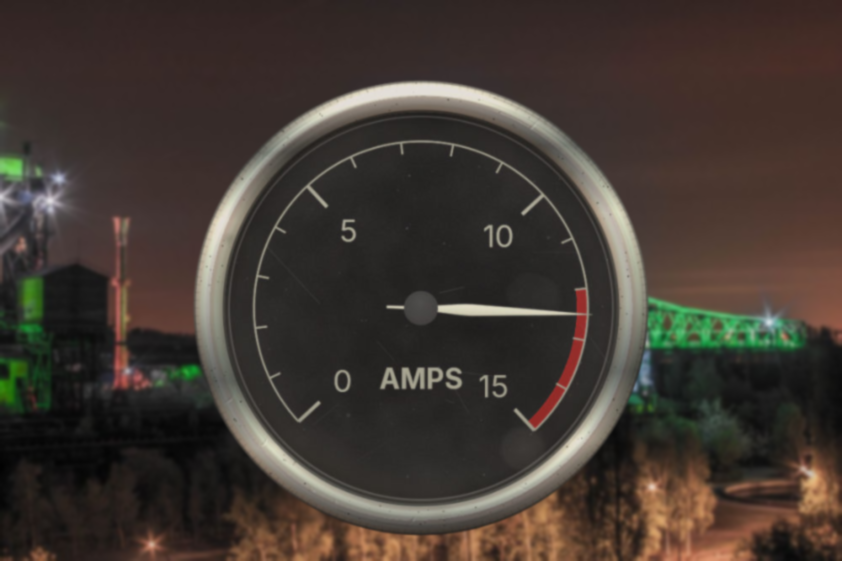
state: 12.5 A
